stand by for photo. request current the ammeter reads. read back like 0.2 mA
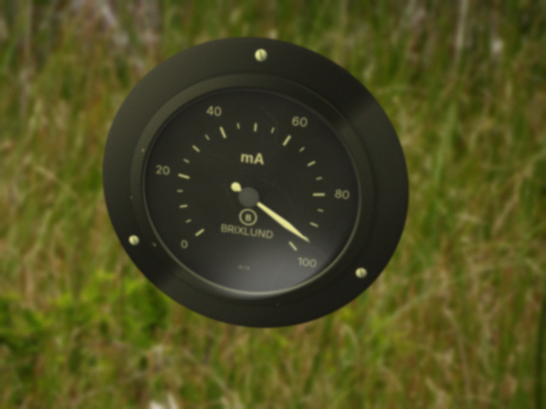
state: 95 mA
